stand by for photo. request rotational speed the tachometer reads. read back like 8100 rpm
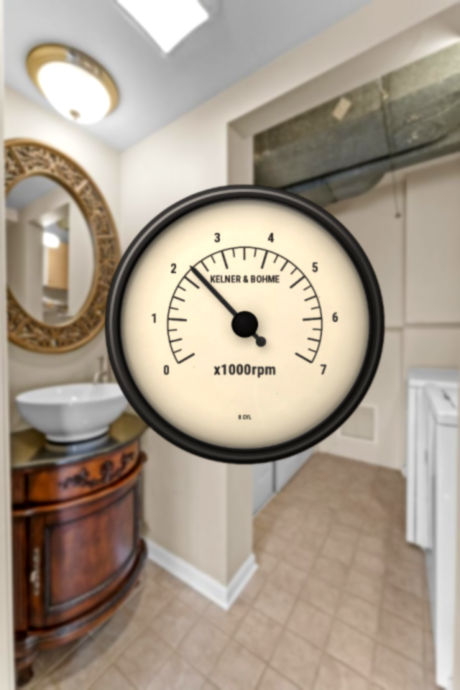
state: 2250 rpm
